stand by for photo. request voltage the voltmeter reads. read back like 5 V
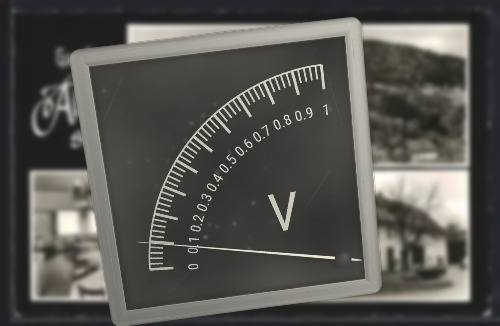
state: 0.1 V
